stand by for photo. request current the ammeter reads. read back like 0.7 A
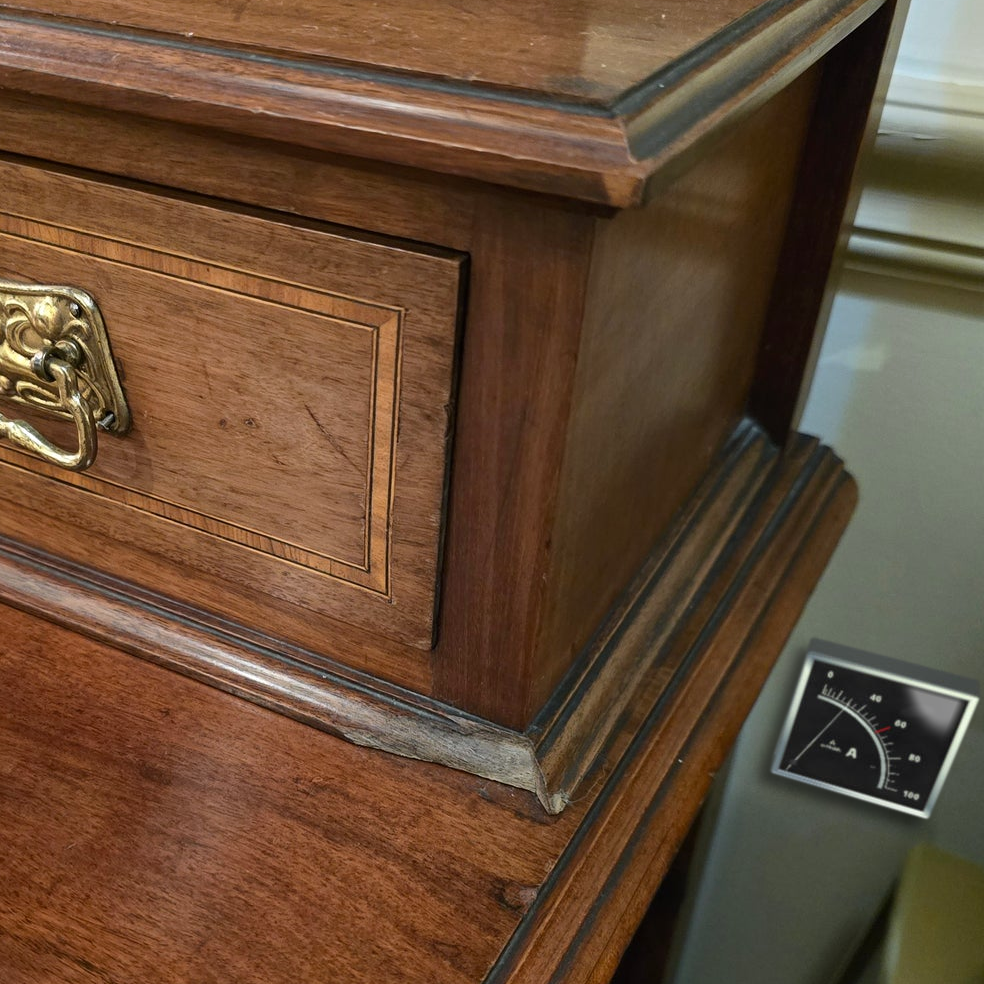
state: 30 A
